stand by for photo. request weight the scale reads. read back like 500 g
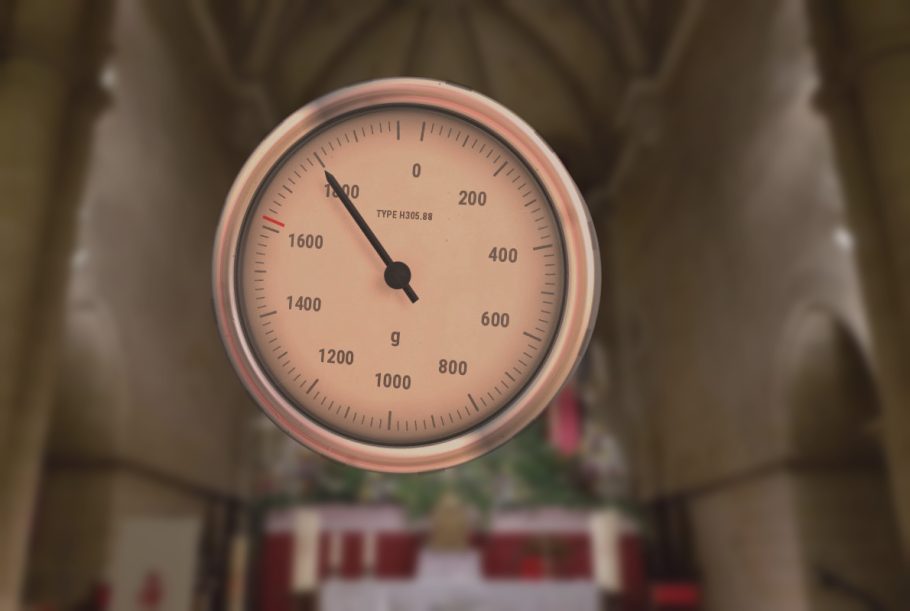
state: 1800 g
